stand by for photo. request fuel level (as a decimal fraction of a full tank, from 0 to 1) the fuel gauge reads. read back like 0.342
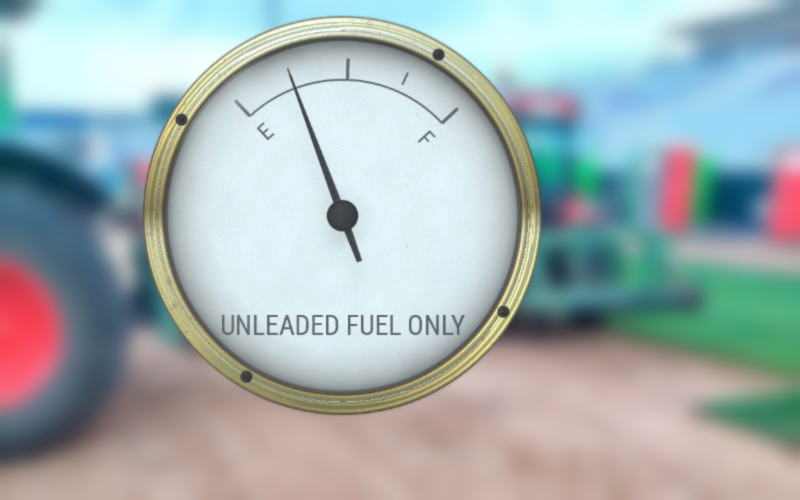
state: 0.25
